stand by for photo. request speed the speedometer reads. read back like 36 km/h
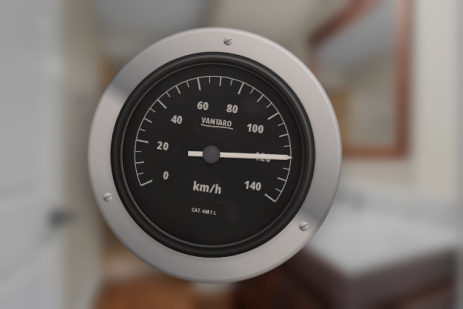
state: 120 km/h
